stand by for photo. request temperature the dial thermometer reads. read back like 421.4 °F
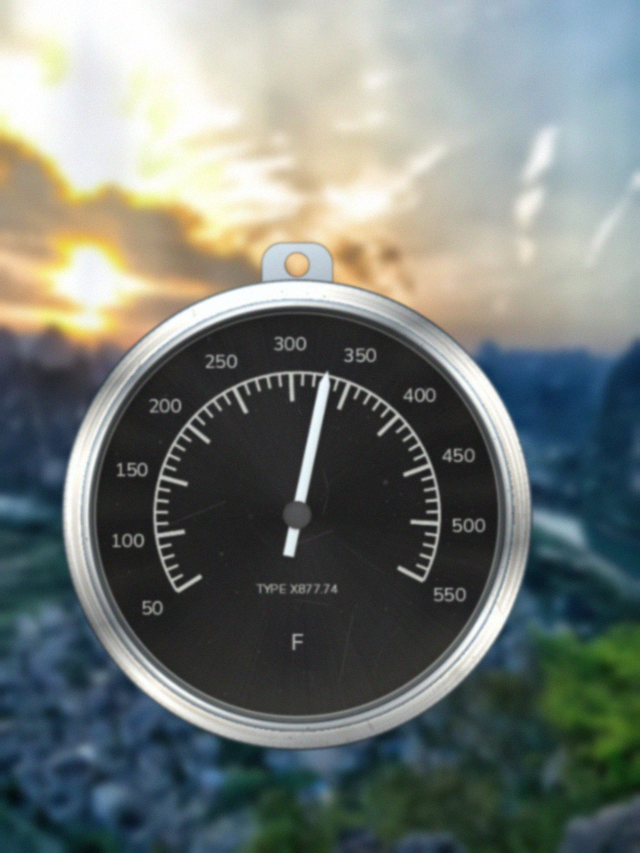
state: 330 °F
